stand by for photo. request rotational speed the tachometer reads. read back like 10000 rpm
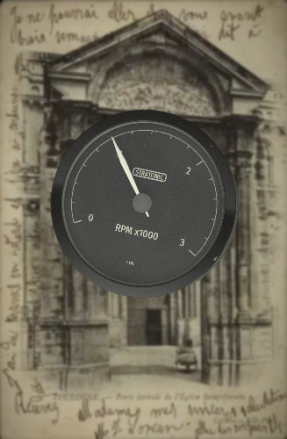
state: 1000 rpm
